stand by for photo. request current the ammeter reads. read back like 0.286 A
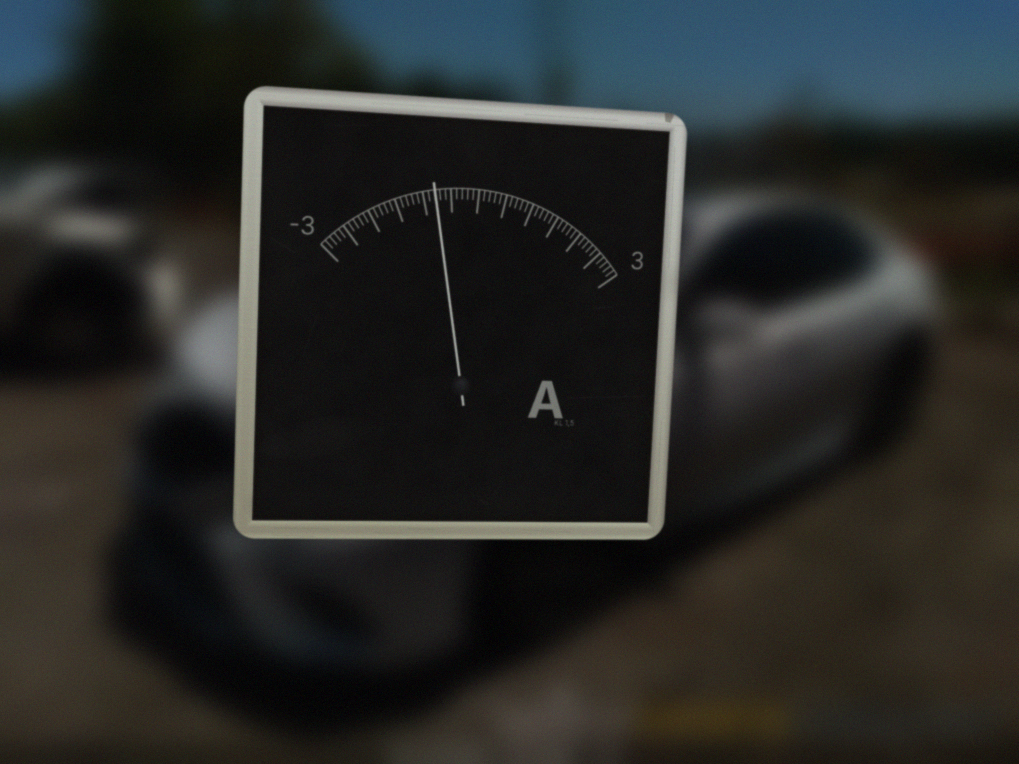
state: -0.8 A
